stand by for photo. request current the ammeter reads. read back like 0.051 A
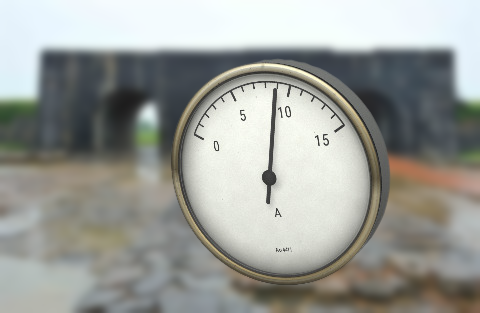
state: 9 A
